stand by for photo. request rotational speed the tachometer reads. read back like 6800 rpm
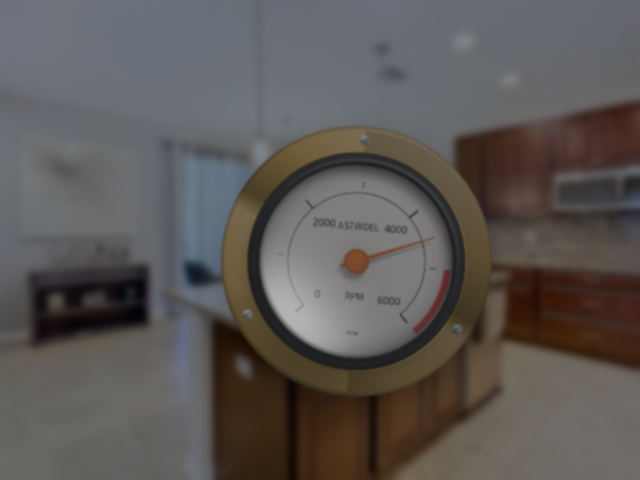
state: 4500 rpm
